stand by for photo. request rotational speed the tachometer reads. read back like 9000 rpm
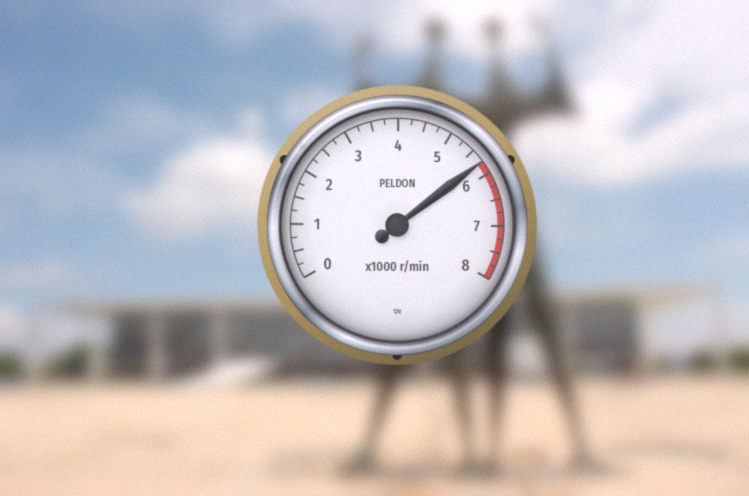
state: 5750 rpm
